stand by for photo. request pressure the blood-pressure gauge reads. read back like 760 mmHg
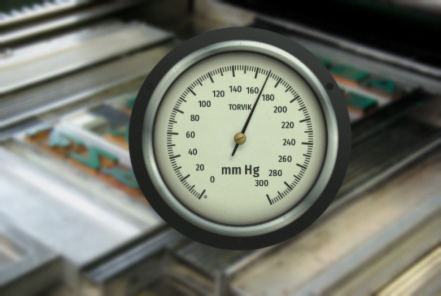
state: 170 mmHg
